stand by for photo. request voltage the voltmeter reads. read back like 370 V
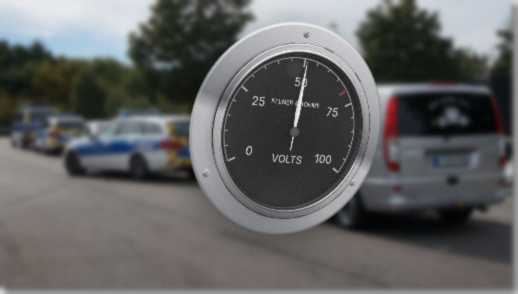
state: 50 V
